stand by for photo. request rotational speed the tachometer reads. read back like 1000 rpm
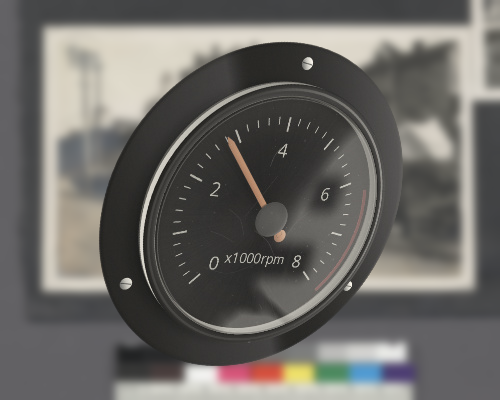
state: 2800 rpm
